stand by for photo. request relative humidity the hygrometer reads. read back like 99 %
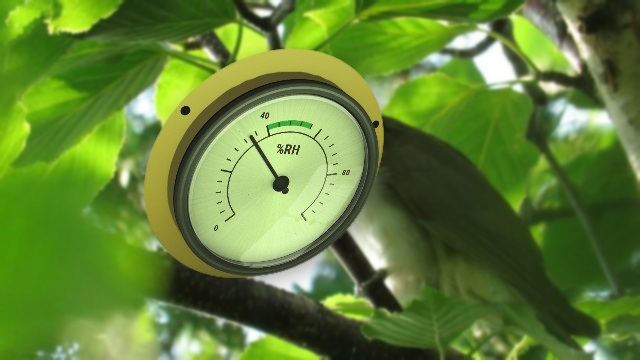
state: 34 %
